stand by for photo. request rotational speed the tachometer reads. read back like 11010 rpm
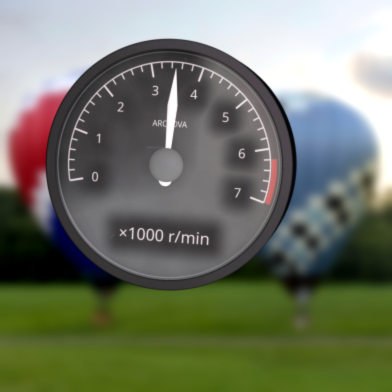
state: 3500 rpm
